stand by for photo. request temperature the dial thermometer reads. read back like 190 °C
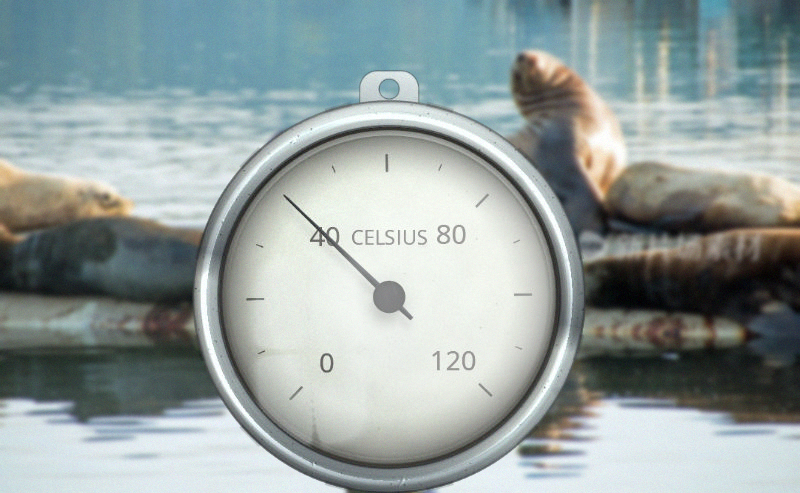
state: 40 °C
